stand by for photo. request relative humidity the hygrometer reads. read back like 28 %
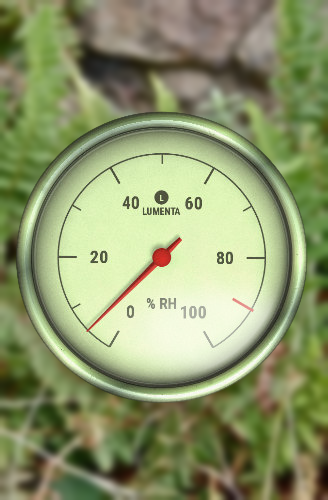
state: 5 %
